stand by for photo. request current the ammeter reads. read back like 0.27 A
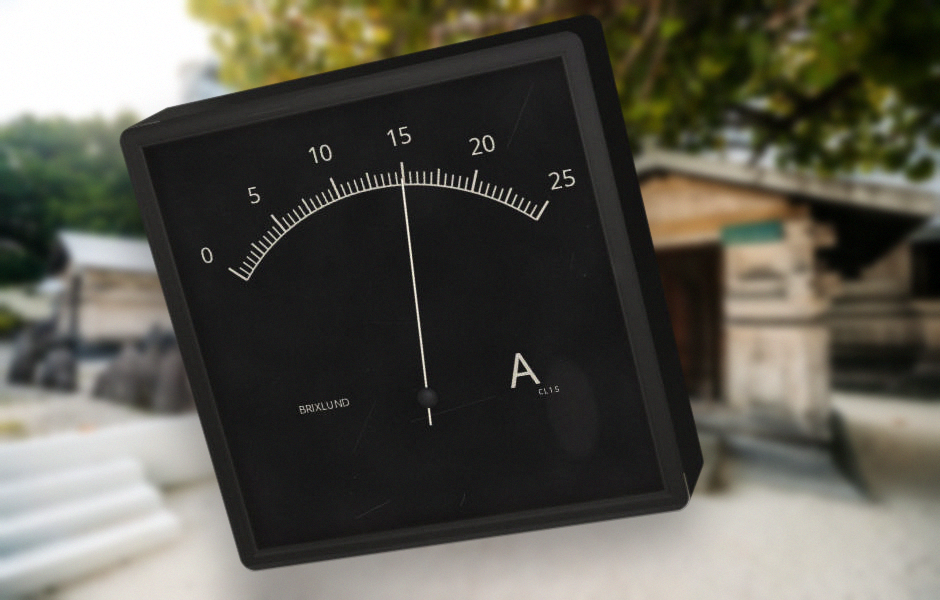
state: 15 A
